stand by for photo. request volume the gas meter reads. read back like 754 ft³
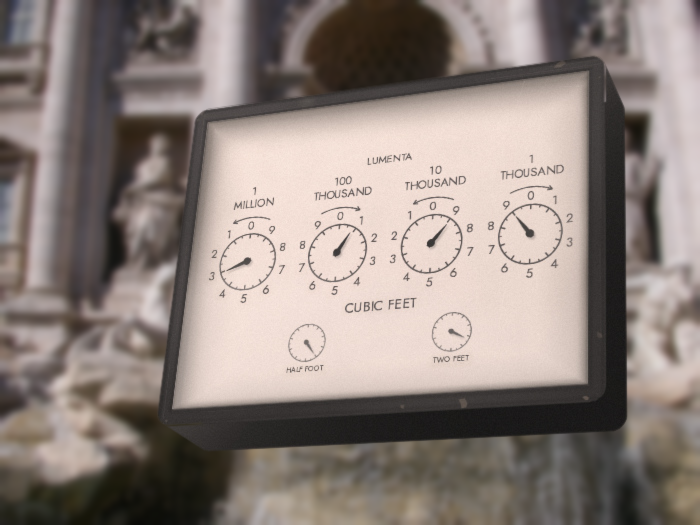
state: 308900 ft³
